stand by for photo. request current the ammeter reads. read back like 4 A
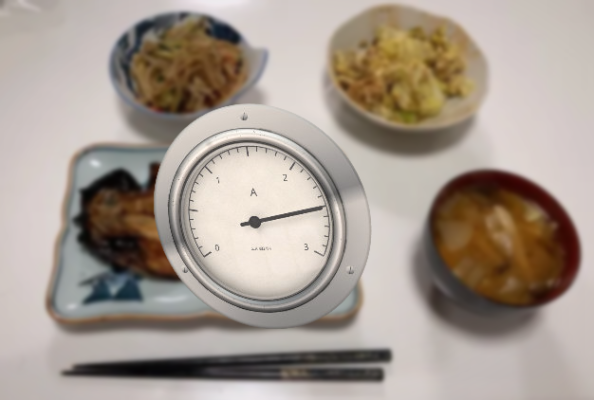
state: 2.5 A
